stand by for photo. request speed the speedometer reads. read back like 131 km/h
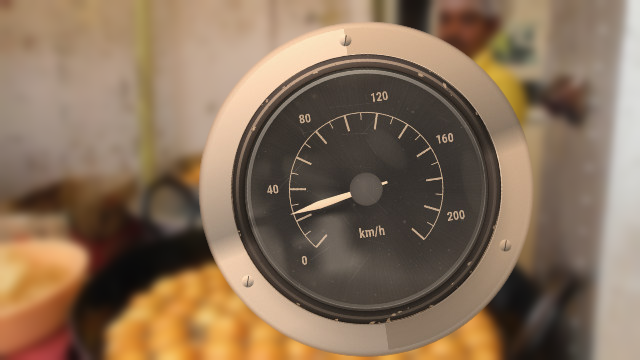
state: 25 km/h
